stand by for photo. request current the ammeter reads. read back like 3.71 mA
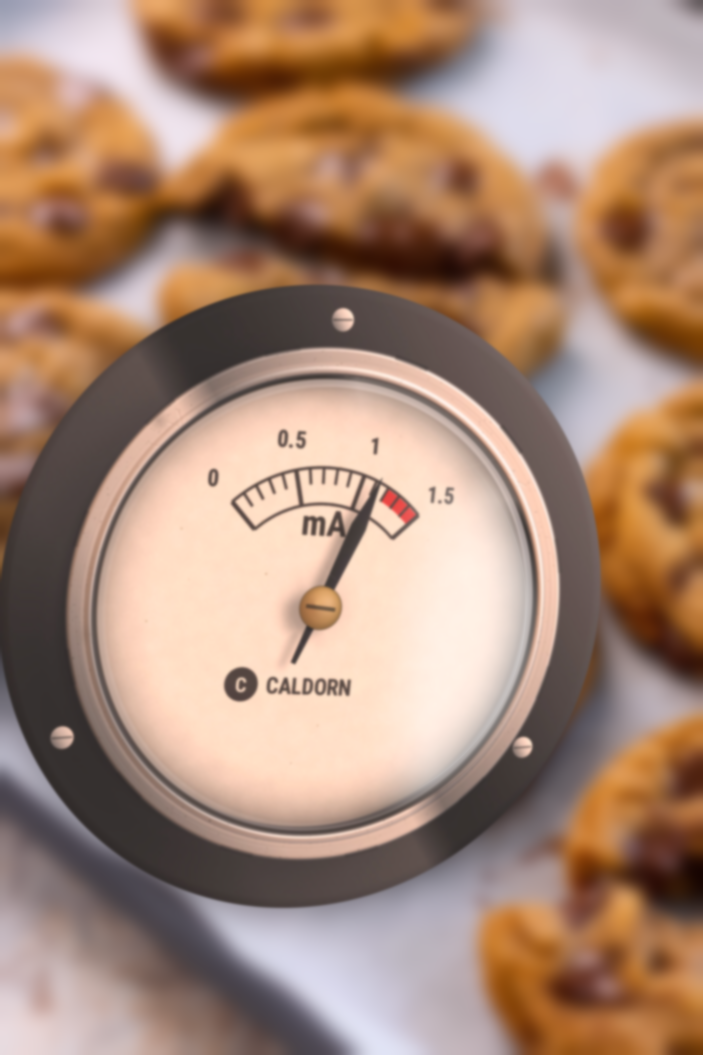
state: 1.1 mA
